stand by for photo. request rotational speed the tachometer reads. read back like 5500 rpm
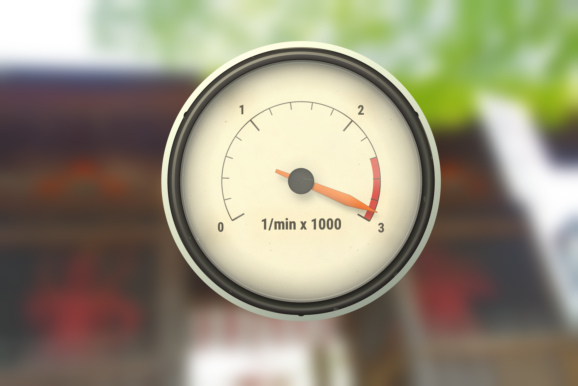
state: 2900 rpm
